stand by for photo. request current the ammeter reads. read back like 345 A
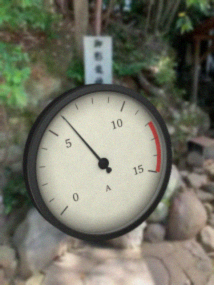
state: 6 A
